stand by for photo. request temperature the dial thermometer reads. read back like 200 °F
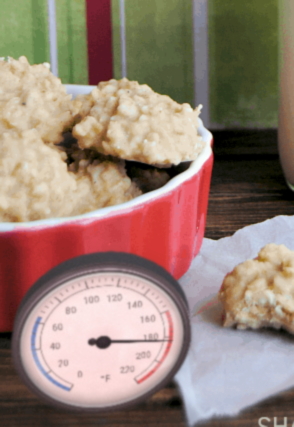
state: 180 °F
